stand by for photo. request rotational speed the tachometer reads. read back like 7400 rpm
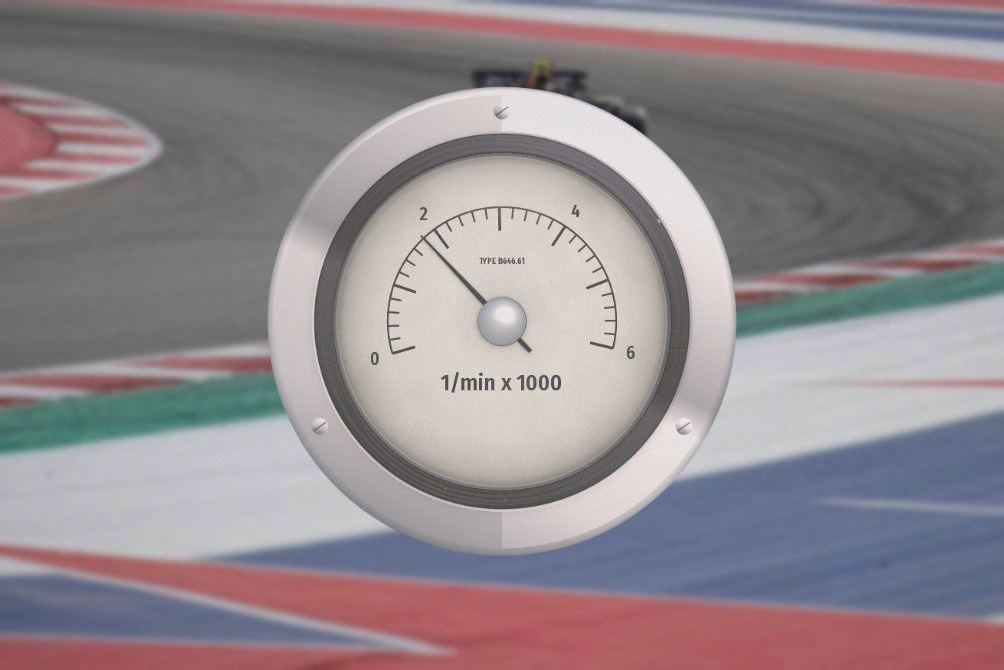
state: 1800 rpm
